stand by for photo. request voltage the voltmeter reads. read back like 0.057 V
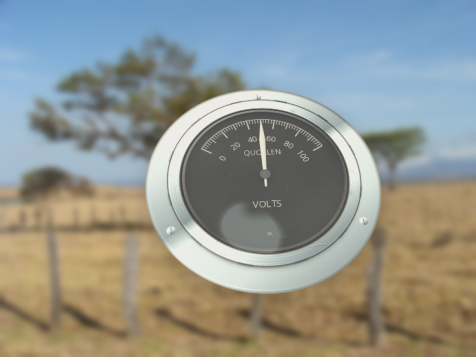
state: 50 V
